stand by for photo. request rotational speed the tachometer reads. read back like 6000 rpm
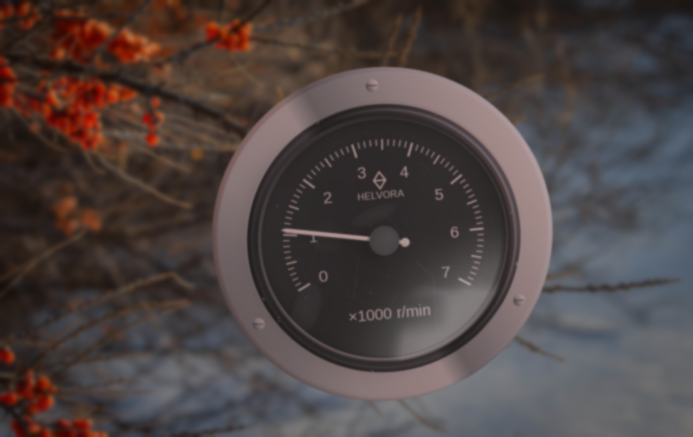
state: 1100 rpm
